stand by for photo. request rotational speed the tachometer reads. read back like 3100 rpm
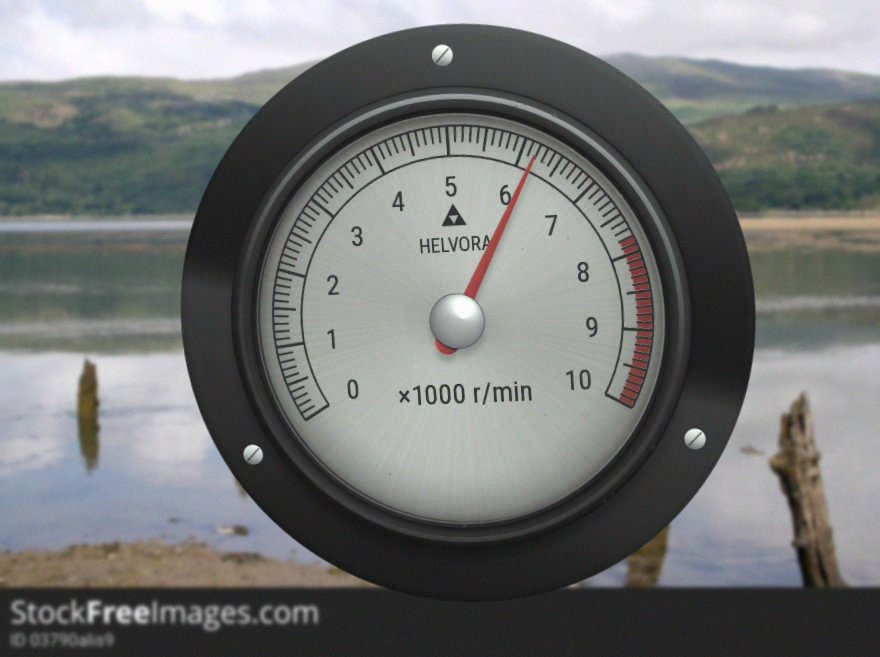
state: 6200 rpm
